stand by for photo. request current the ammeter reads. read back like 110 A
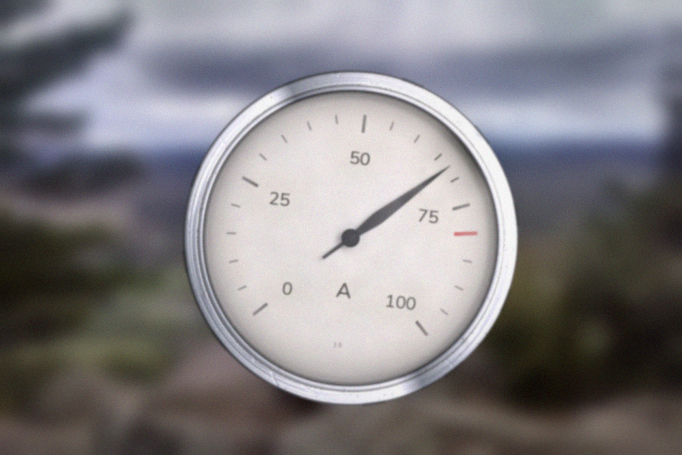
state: 67.5 A
